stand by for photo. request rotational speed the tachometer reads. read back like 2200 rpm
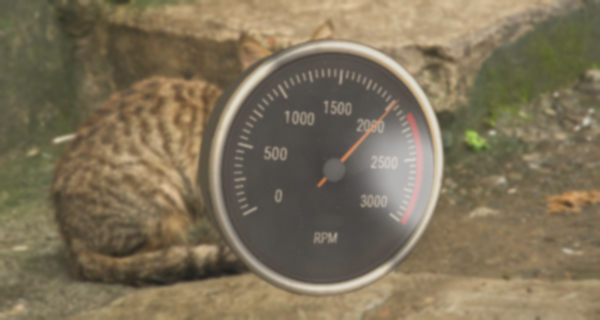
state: 2000 rpm
